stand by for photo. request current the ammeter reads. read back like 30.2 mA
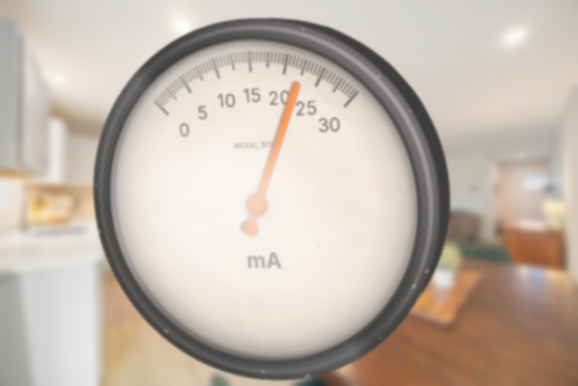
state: 22.5 mA
